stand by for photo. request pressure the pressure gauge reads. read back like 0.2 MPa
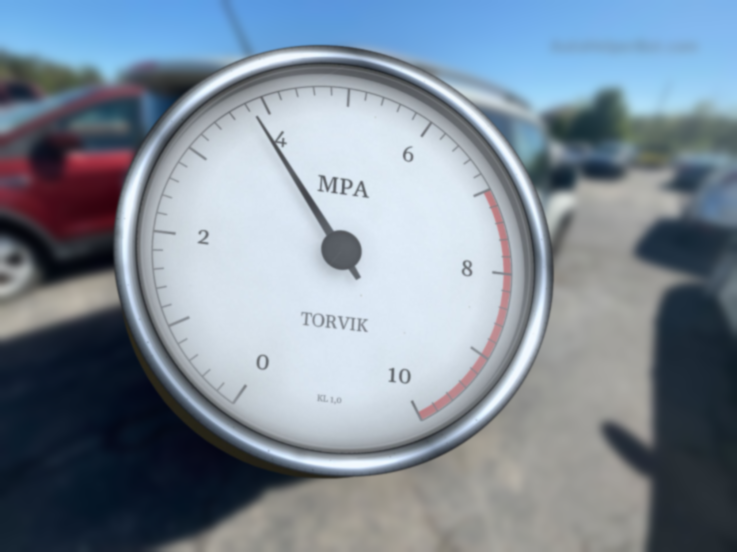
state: 3.8 MPa
